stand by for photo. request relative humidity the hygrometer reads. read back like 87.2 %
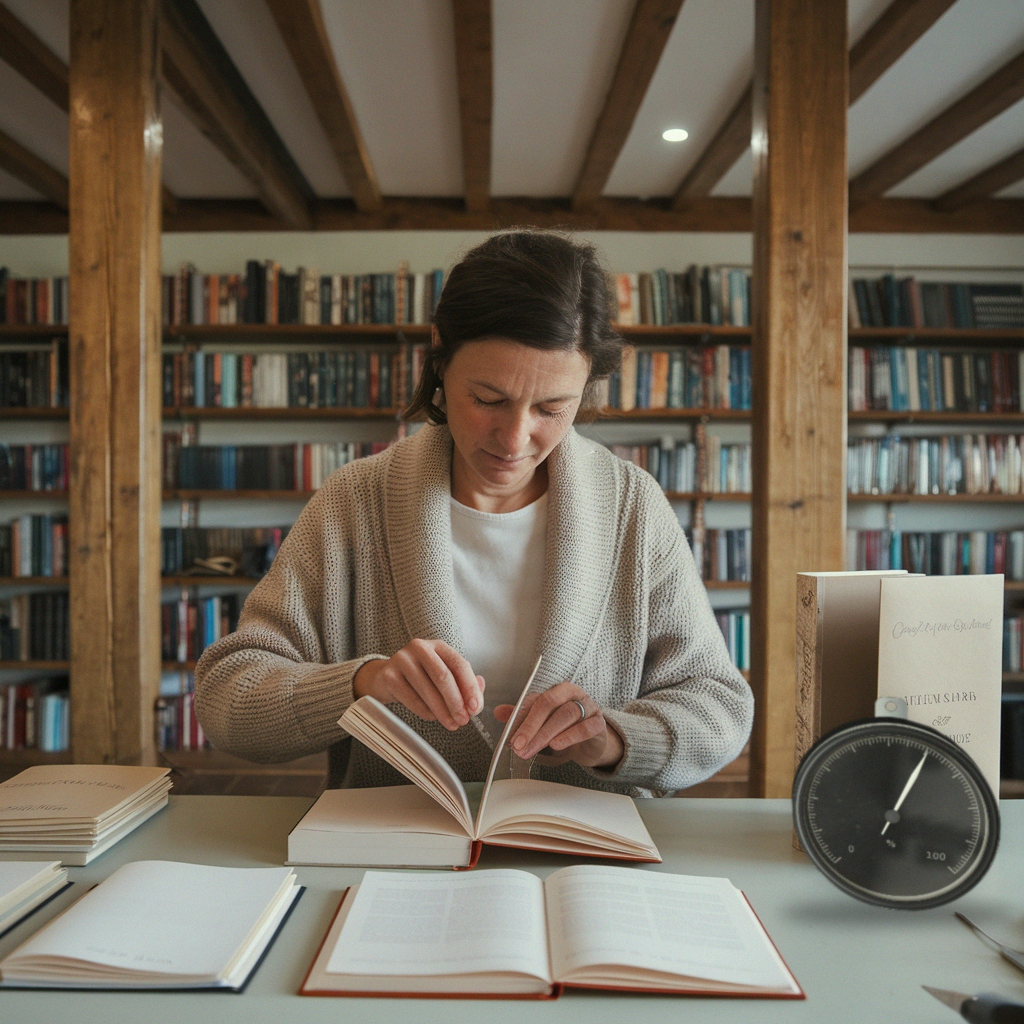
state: 60 %
